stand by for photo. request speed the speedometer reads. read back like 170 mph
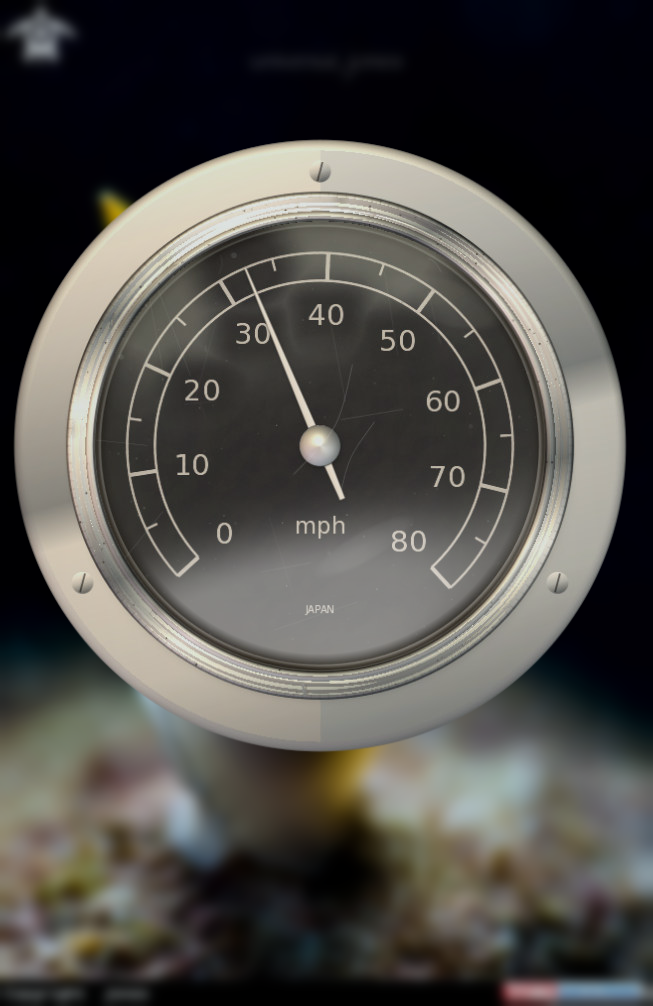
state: 32.5 mph
